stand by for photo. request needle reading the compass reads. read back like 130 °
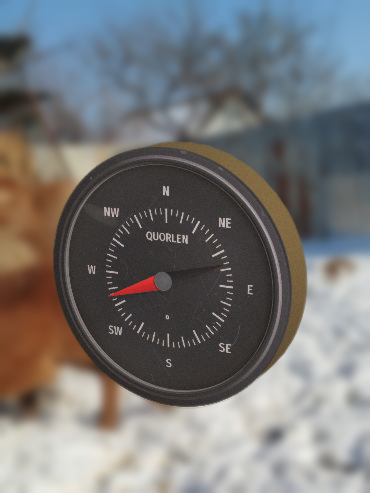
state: 250 °
